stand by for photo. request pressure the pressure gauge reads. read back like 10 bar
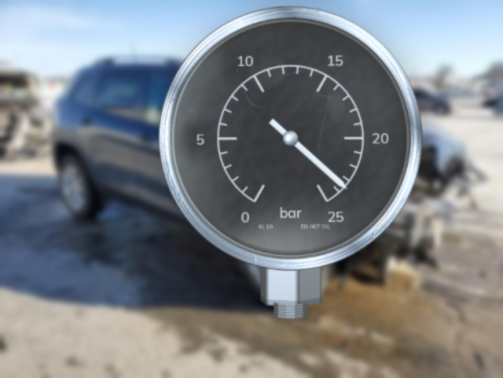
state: 23.5 bar
